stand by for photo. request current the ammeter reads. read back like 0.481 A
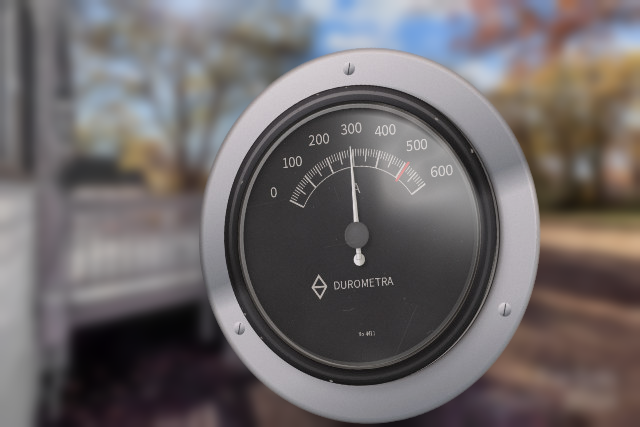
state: 300 A
